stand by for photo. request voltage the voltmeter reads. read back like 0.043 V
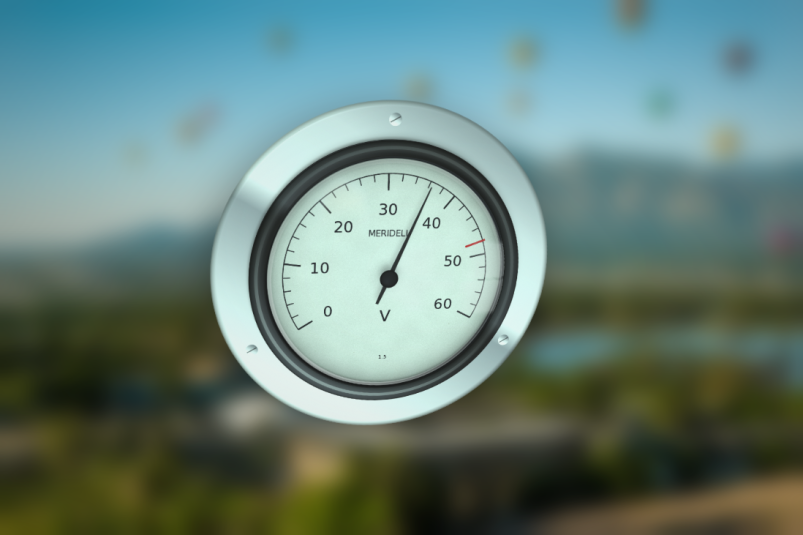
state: 36 V
